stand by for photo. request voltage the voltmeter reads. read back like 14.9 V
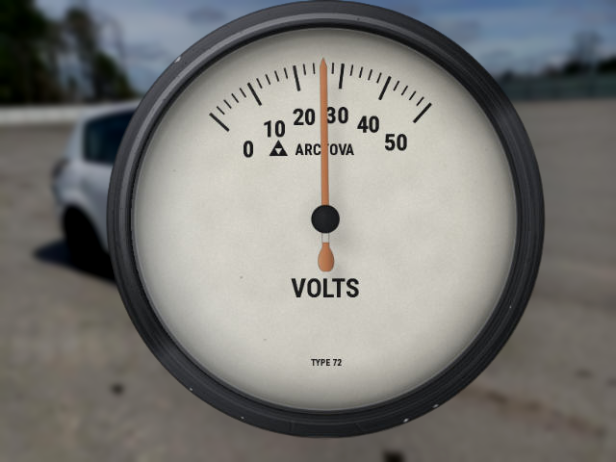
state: 26 V
